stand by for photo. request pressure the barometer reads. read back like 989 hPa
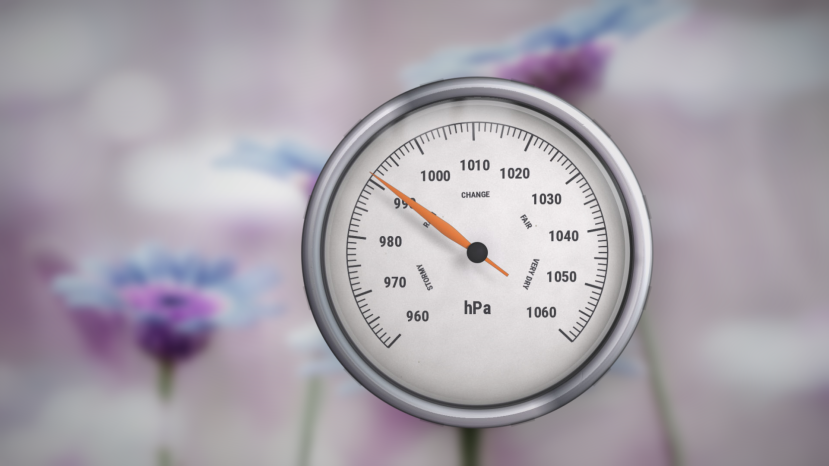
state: 991 hPa
